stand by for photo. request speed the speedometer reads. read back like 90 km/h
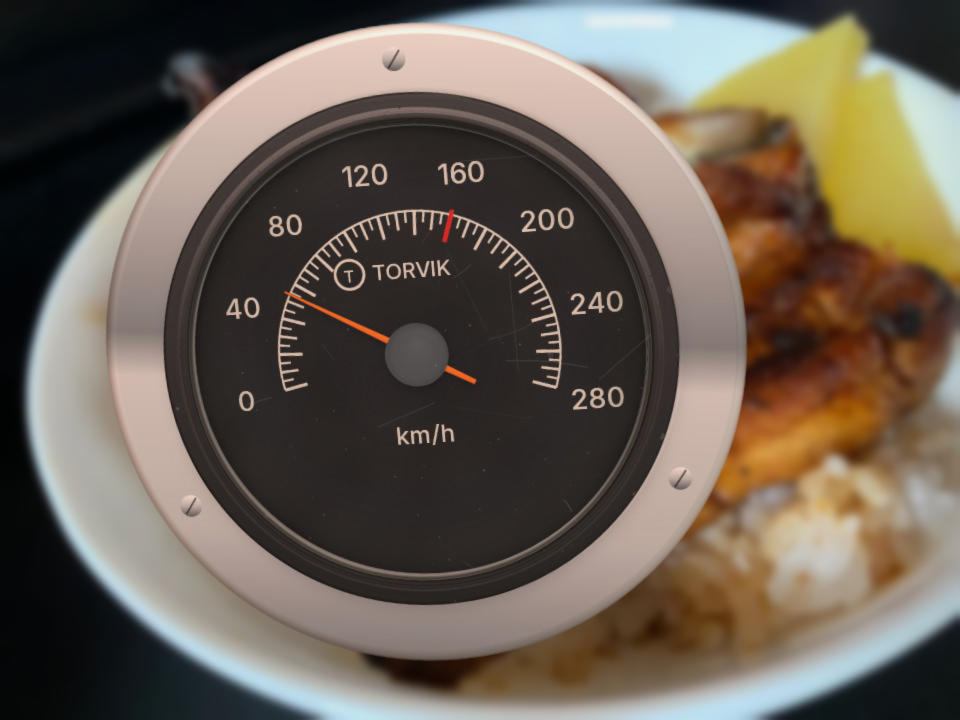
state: 55 km/h
